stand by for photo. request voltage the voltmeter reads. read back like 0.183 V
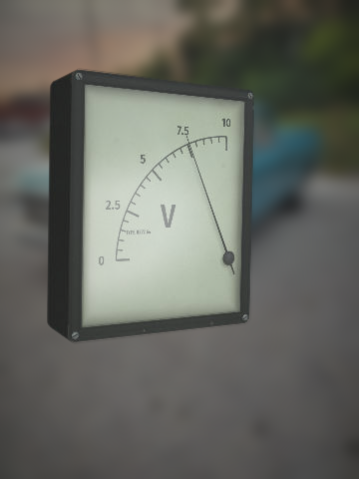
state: 7.5 V
